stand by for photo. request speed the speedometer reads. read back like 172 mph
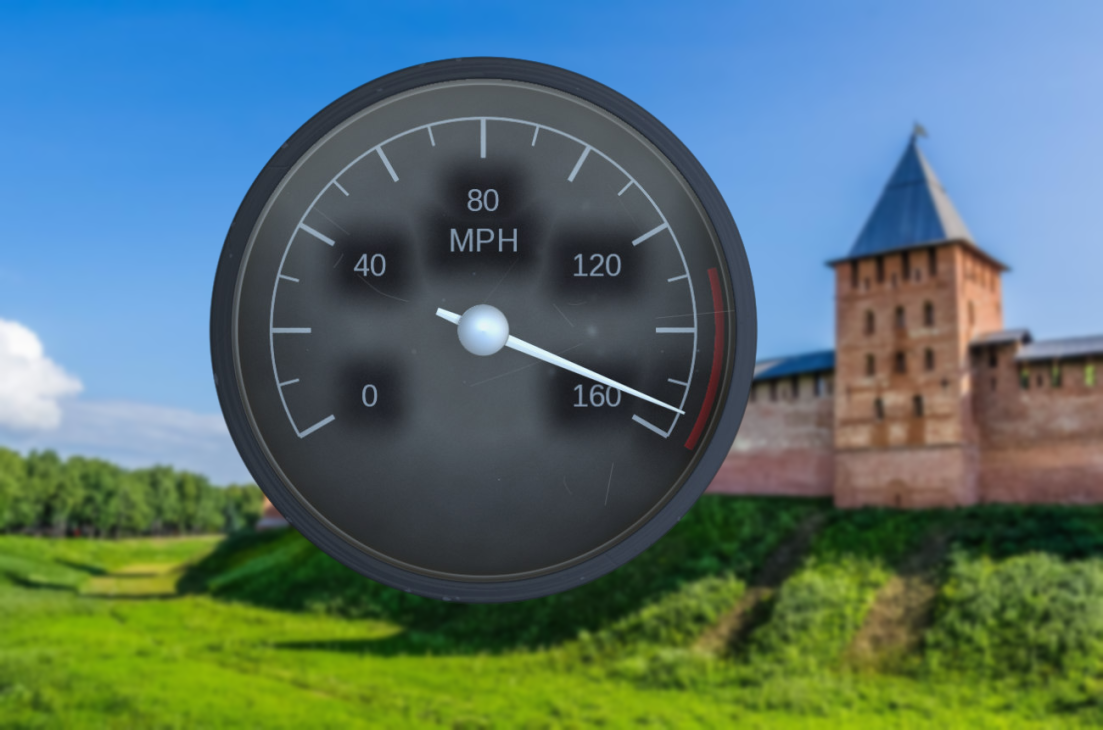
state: 155 mph
